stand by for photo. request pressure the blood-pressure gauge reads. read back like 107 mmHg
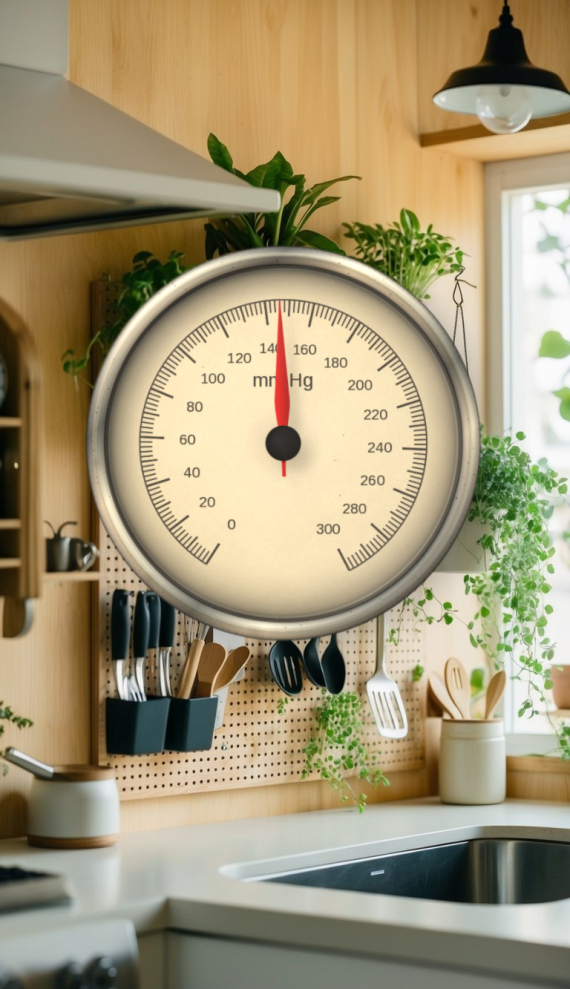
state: 146 mmHg
